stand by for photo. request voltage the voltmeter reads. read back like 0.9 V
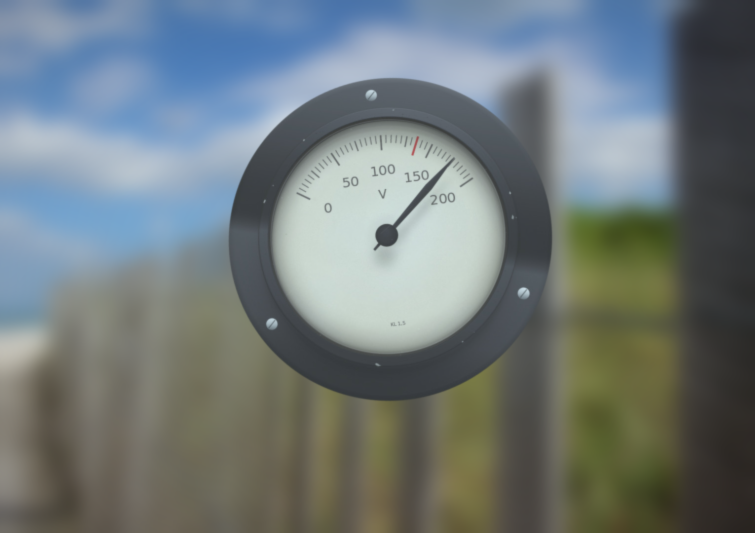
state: 175 V
